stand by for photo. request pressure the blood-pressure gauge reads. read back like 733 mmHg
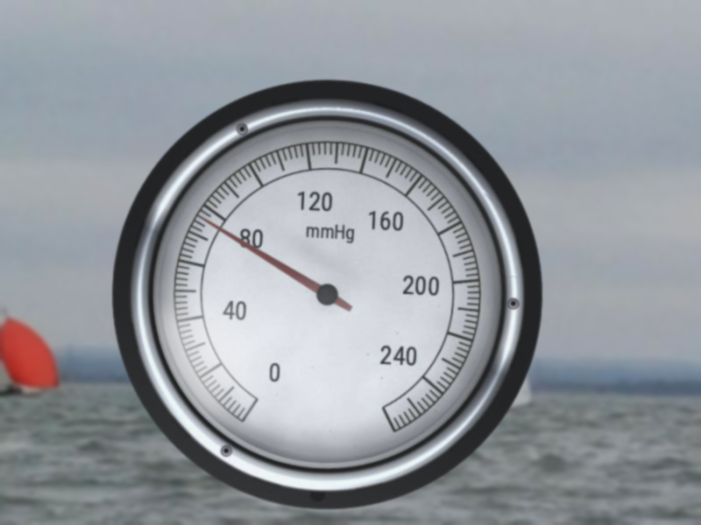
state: 76 mmHg
